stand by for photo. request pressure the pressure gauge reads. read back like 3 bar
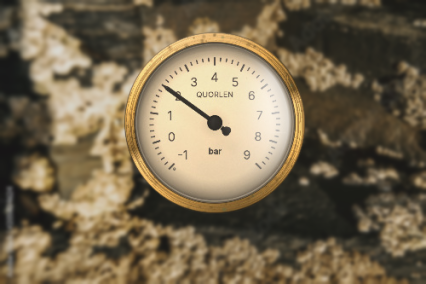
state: 2 bar
